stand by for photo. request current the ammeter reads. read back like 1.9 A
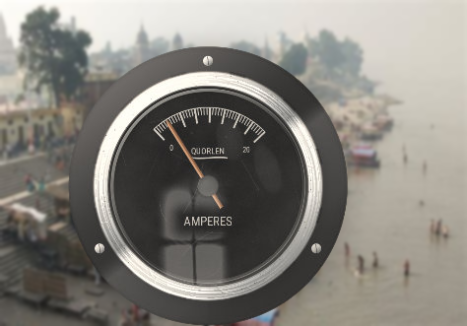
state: 2.5 A
